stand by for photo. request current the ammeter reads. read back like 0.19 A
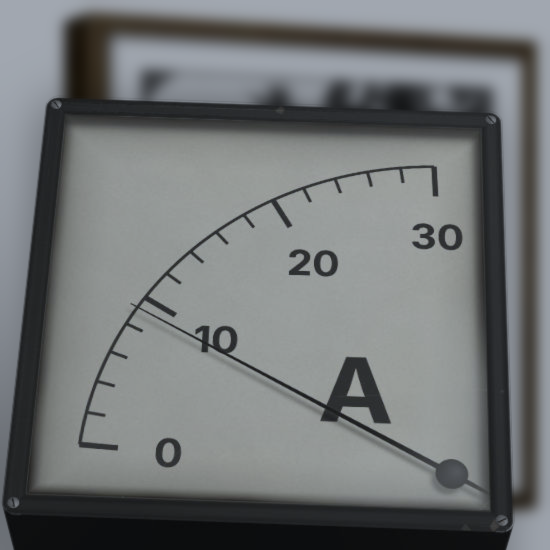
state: 9 A
